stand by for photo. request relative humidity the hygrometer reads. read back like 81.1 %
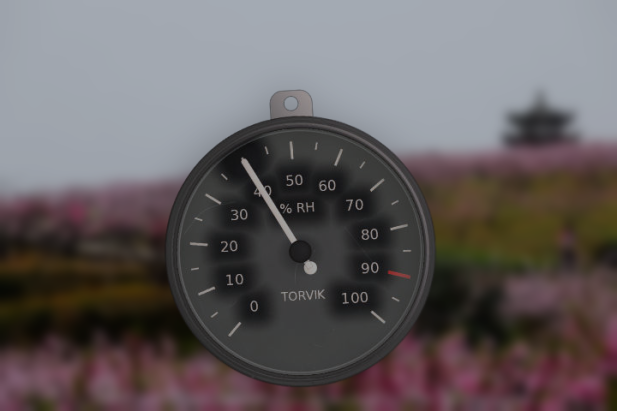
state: 40 %
